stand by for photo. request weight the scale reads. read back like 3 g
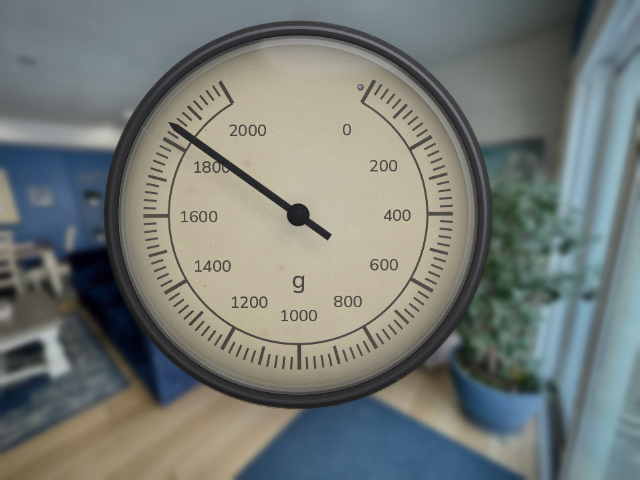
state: 1840 g
